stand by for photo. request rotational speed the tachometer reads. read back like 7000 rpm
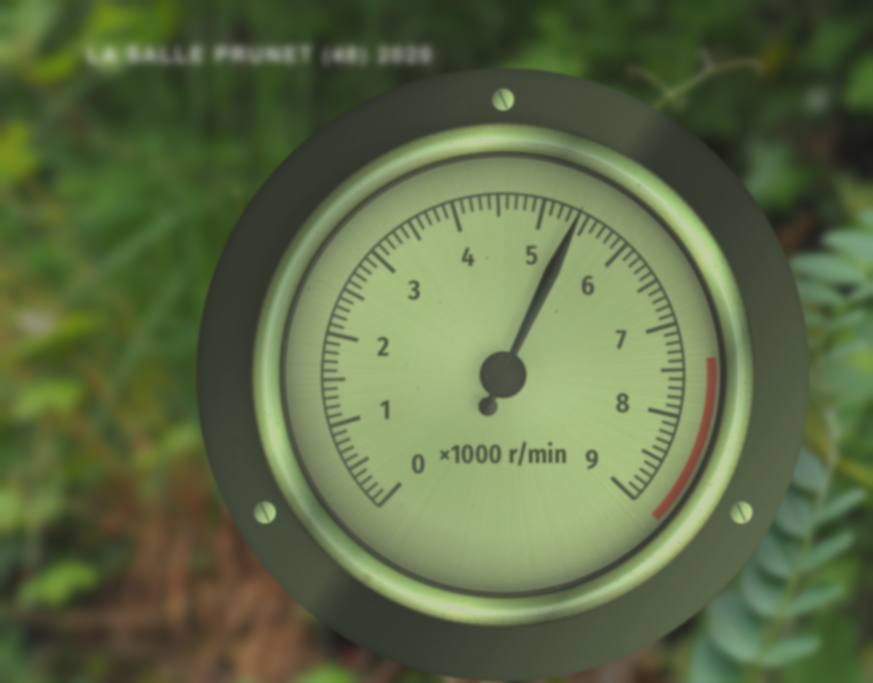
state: 5400 rpm
